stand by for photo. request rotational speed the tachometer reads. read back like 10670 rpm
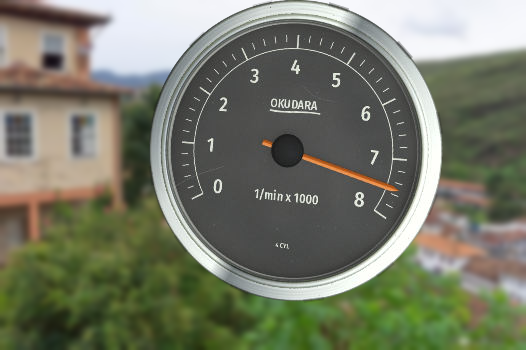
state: 7500 rpm
